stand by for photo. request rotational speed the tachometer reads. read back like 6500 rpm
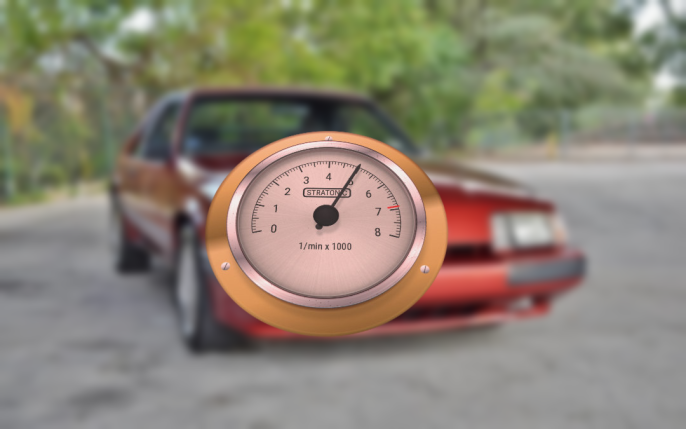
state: 5000 rpm
